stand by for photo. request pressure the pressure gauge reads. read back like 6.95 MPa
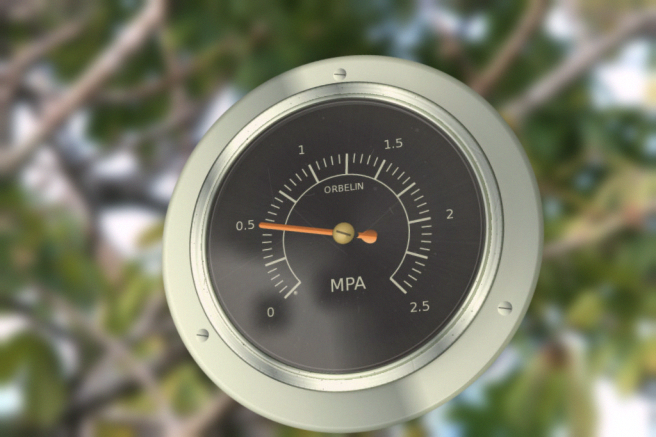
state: 0.5 MPa
